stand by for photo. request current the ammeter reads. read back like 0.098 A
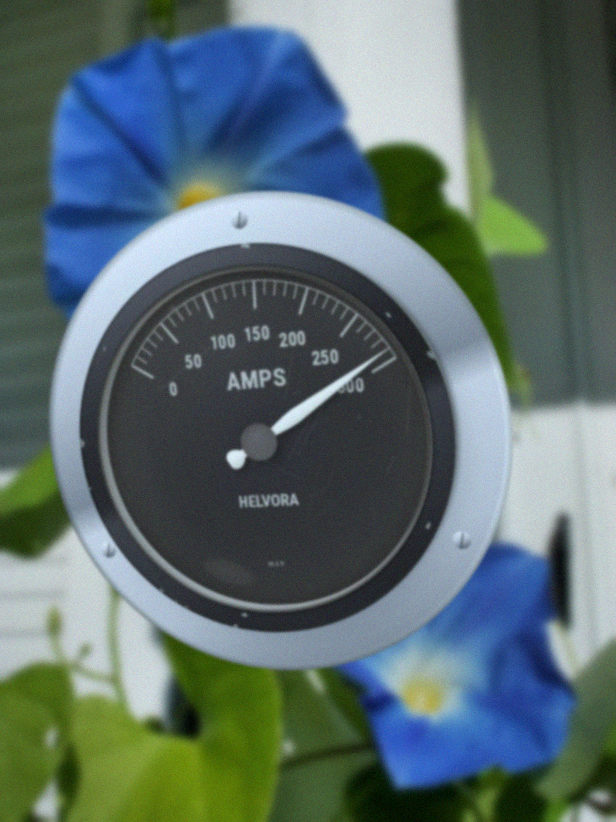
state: 290 A
